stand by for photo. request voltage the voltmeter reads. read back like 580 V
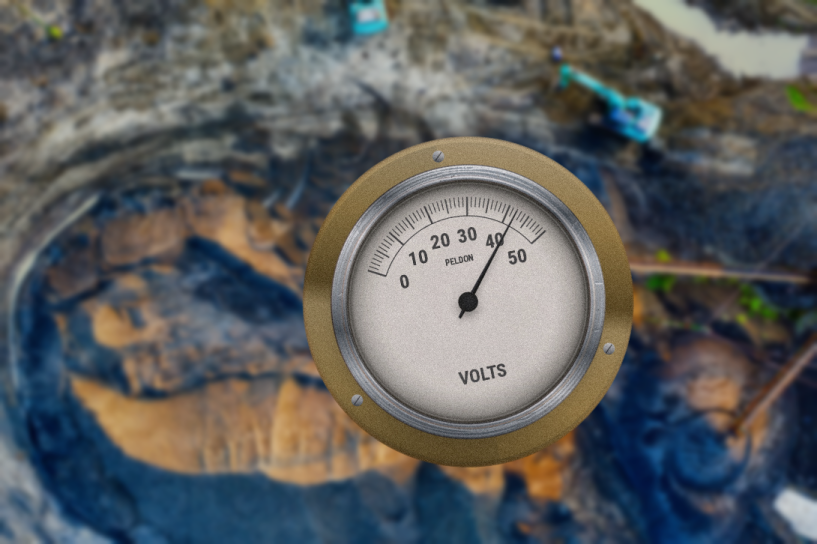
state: 42 V
